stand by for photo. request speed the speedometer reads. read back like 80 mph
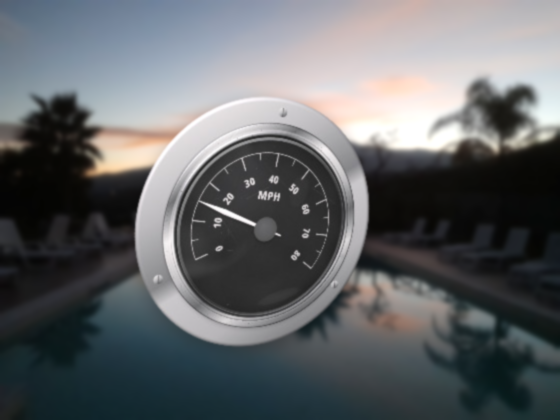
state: 15 mph
